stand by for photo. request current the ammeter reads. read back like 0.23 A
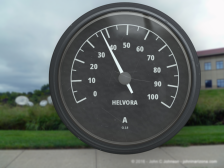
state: 37.5 A
